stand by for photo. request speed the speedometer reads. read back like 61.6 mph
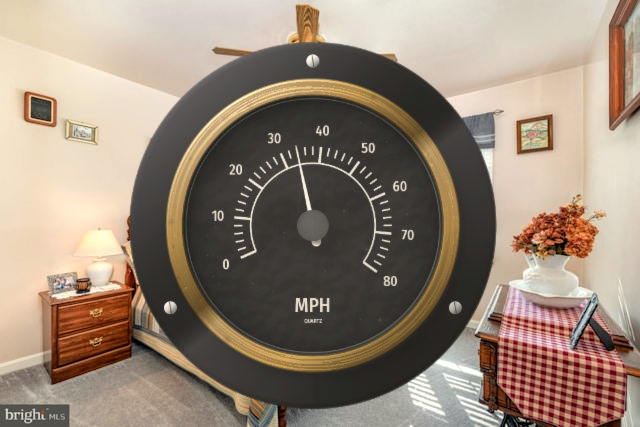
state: 34 mph
